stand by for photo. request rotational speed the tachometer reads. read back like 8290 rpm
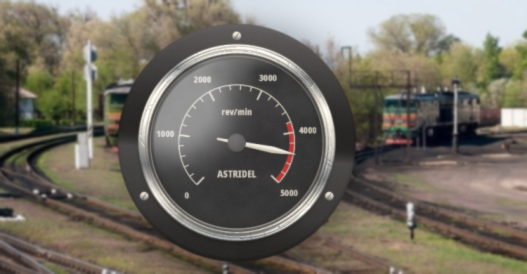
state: 4400 rpm
